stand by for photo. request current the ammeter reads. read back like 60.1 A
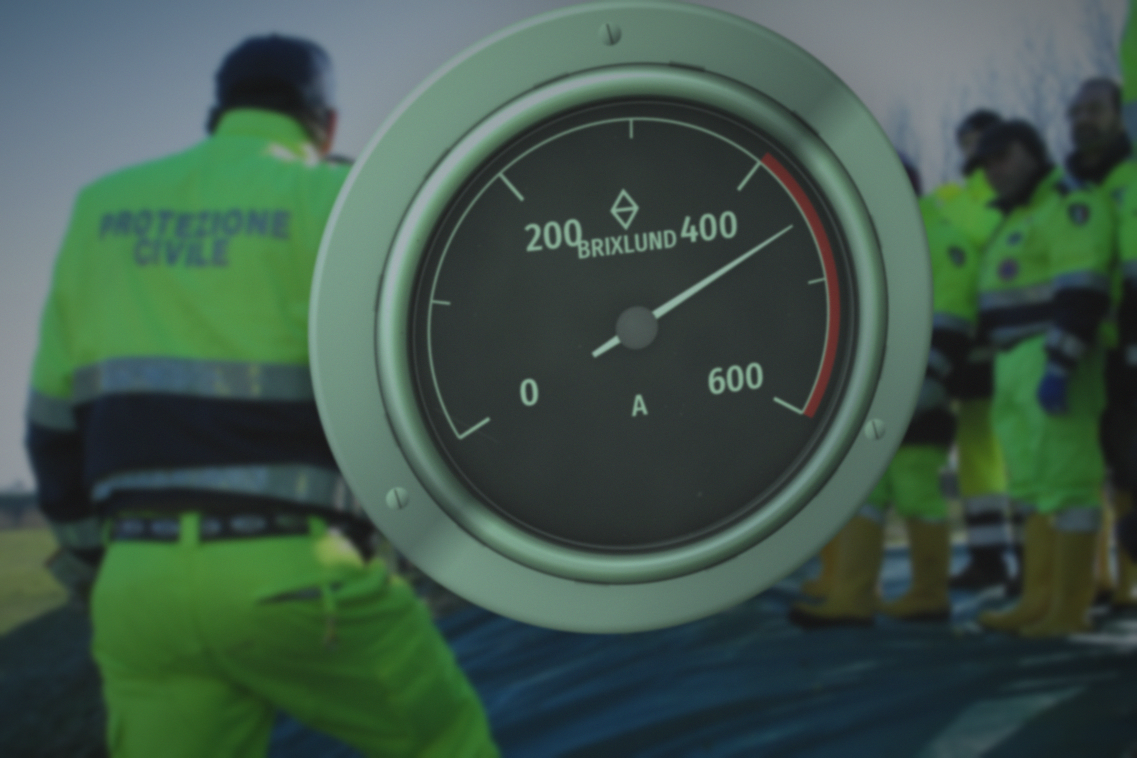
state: 450 A
